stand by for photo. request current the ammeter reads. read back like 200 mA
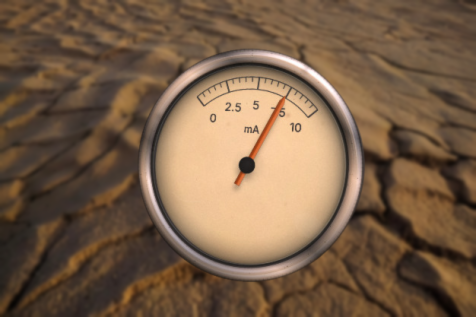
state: 7.5 mA
